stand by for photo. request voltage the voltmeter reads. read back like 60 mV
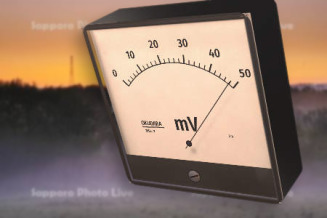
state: 48 mV
